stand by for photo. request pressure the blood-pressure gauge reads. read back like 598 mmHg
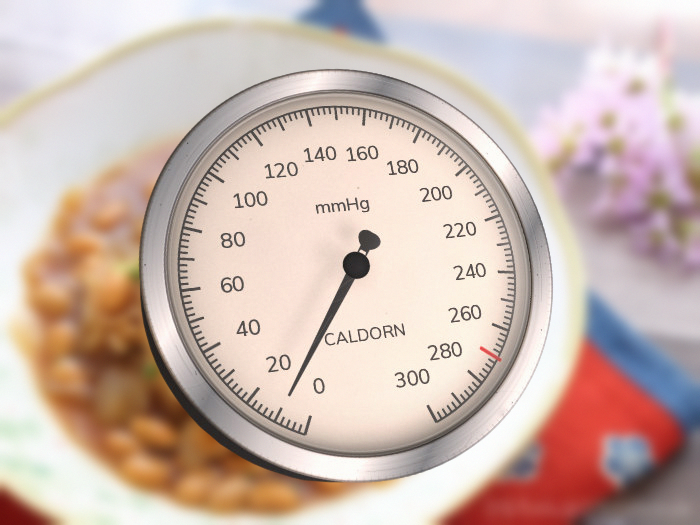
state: 10 mmHg
